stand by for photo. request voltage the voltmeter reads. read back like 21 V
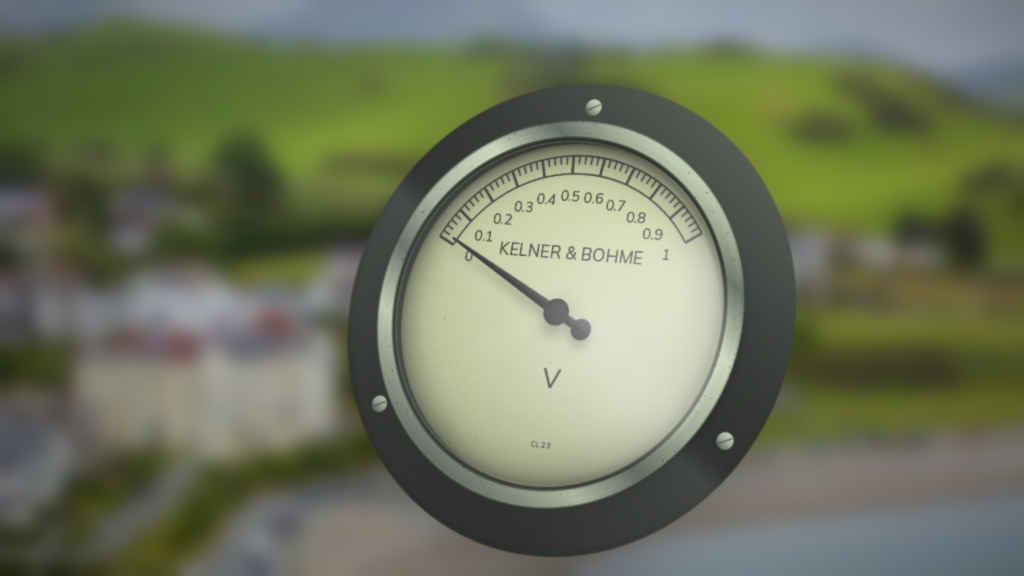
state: 0.02 V
